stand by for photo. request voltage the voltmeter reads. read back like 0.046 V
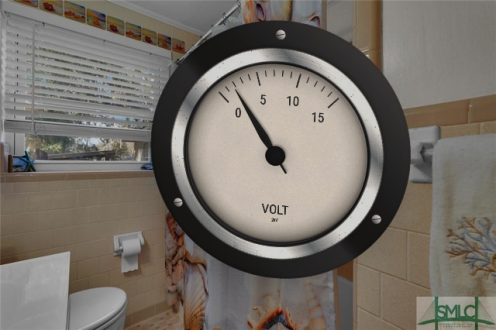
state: 2 V
